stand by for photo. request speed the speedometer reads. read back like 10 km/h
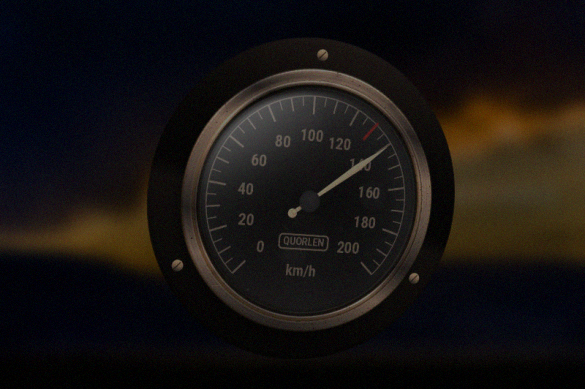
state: 140 km/h
